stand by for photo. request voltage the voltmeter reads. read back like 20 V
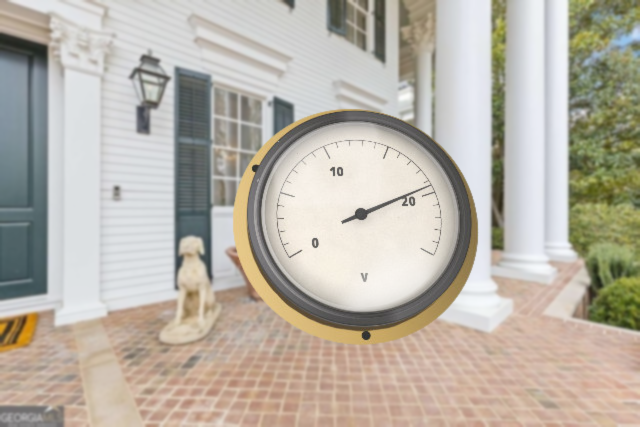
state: 19.5 V
